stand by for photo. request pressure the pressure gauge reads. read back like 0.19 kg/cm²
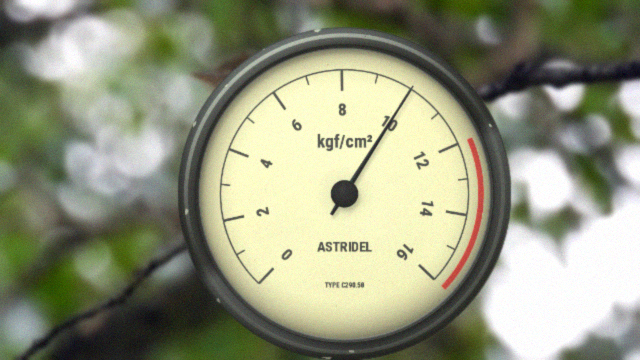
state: 10 kg/cm²
